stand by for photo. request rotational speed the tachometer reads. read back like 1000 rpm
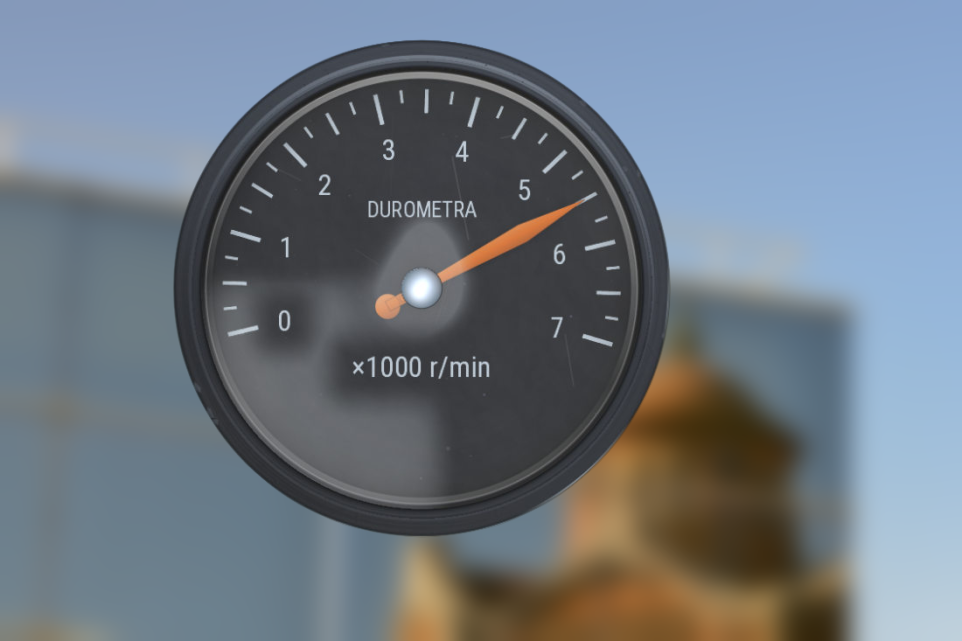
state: 5500 rpm
